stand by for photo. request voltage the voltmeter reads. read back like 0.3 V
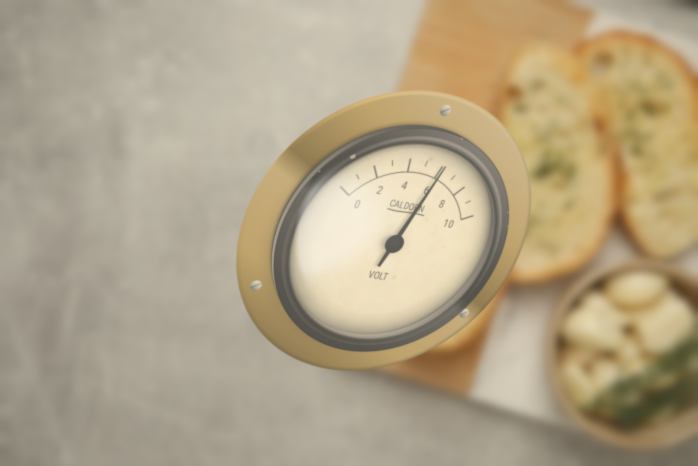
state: 6 V
